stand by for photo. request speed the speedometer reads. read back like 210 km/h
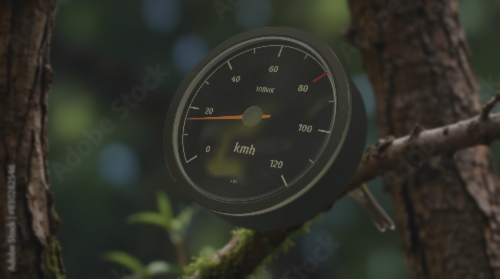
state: 15 km/h
